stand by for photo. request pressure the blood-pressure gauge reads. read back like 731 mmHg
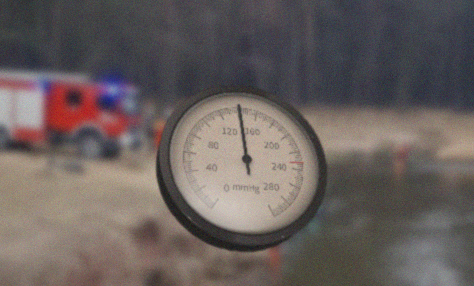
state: 140 mmHg
